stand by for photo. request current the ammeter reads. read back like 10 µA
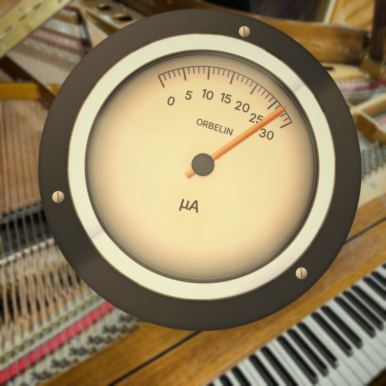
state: 27 µA
